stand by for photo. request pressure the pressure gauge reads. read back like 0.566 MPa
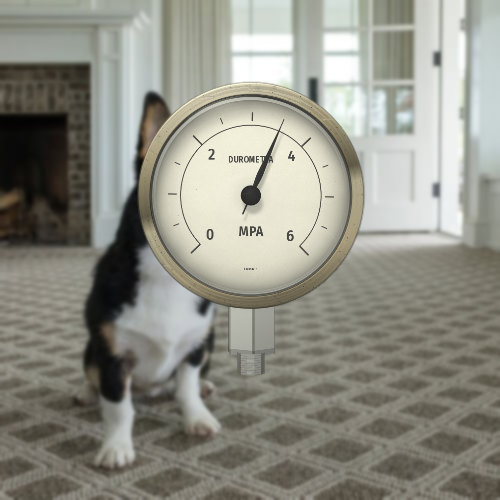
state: 3.5 MPa
